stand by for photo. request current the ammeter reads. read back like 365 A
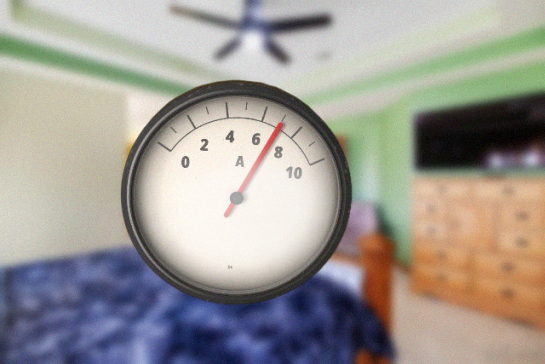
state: 7 A
